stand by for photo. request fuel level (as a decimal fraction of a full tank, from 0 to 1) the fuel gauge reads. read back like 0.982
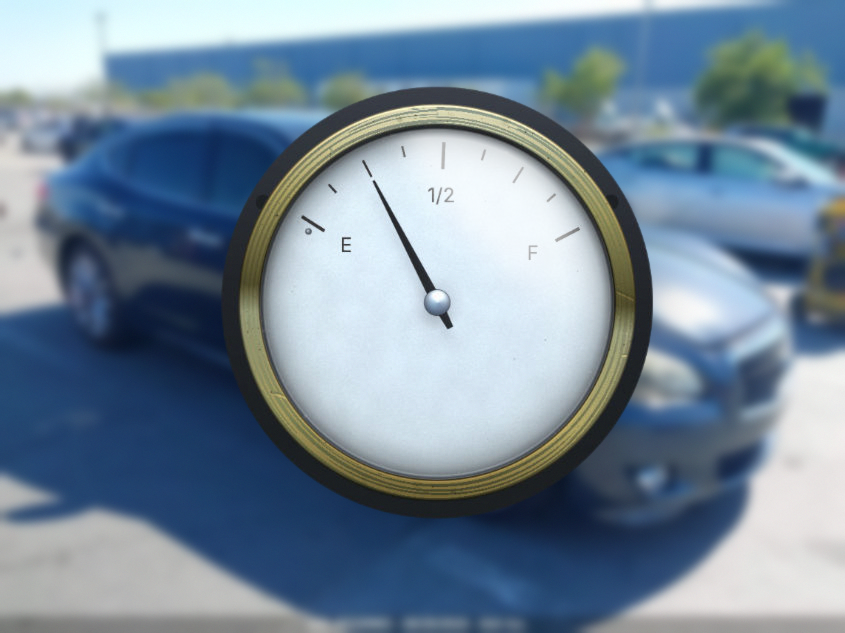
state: 0.25
